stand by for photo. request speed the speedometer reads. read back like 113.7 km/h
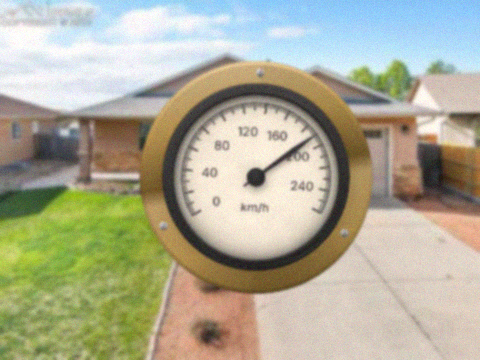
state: 190 km/h
